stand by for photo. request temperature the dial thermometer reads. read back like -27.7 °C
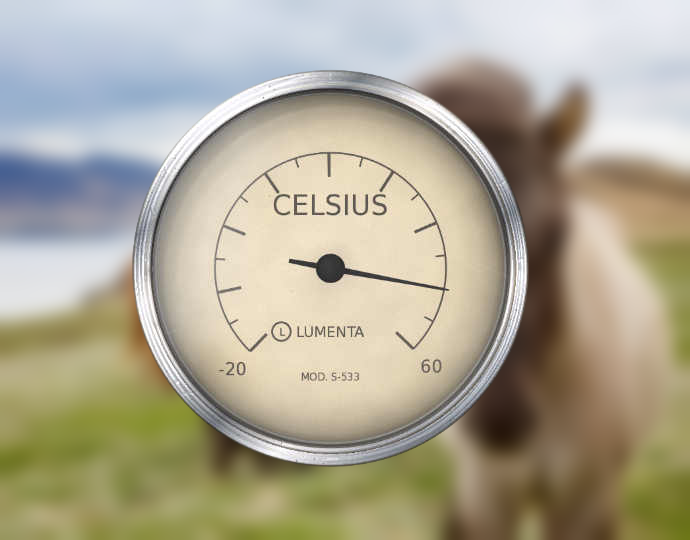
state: 50 °C
